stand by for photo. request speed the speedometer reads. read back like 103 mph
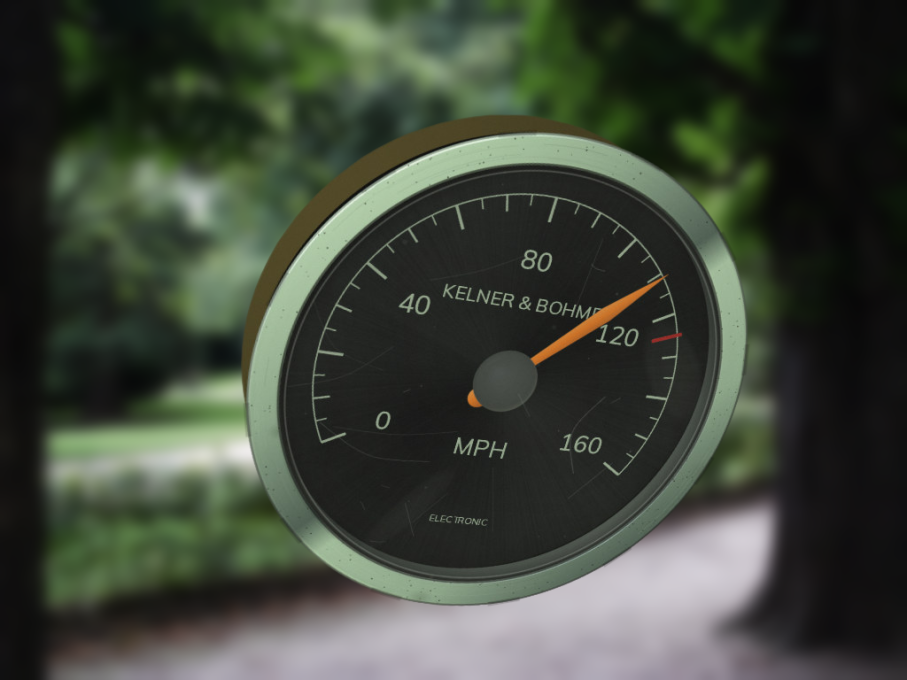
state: 110 mph
